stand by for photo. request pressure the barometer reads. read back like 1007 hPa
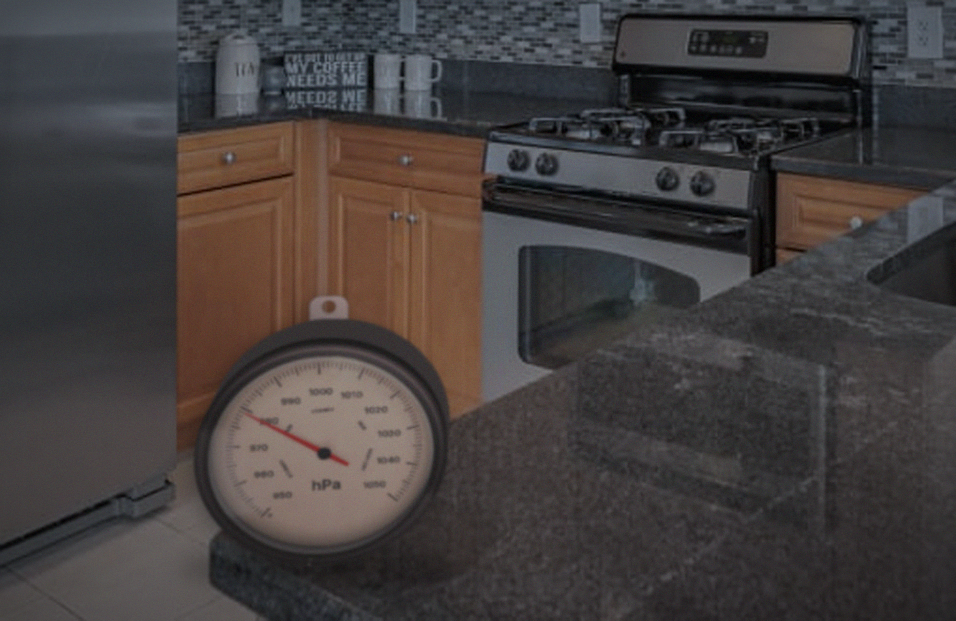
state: 980 hPa
